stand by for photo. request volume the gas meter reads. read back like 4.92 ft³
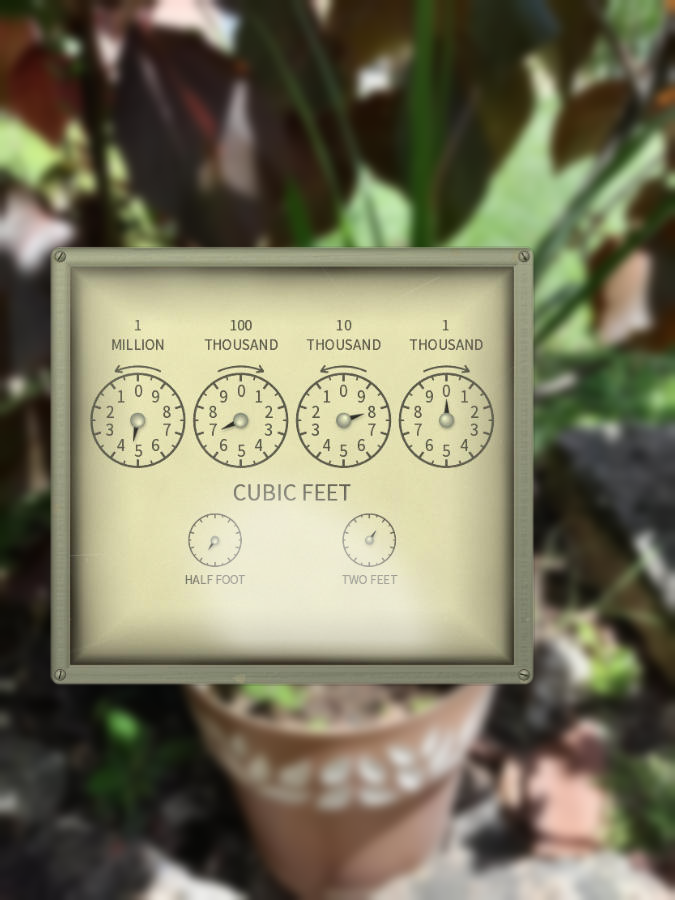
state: 468000 ft³
